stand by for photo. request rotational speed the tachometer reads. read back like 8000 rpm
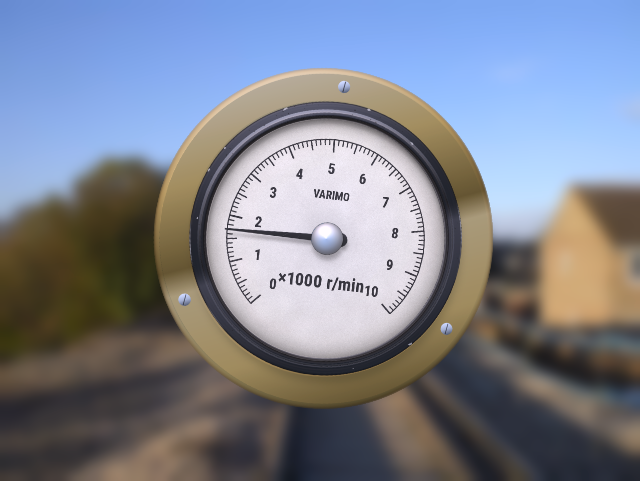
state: 1700 rpm
